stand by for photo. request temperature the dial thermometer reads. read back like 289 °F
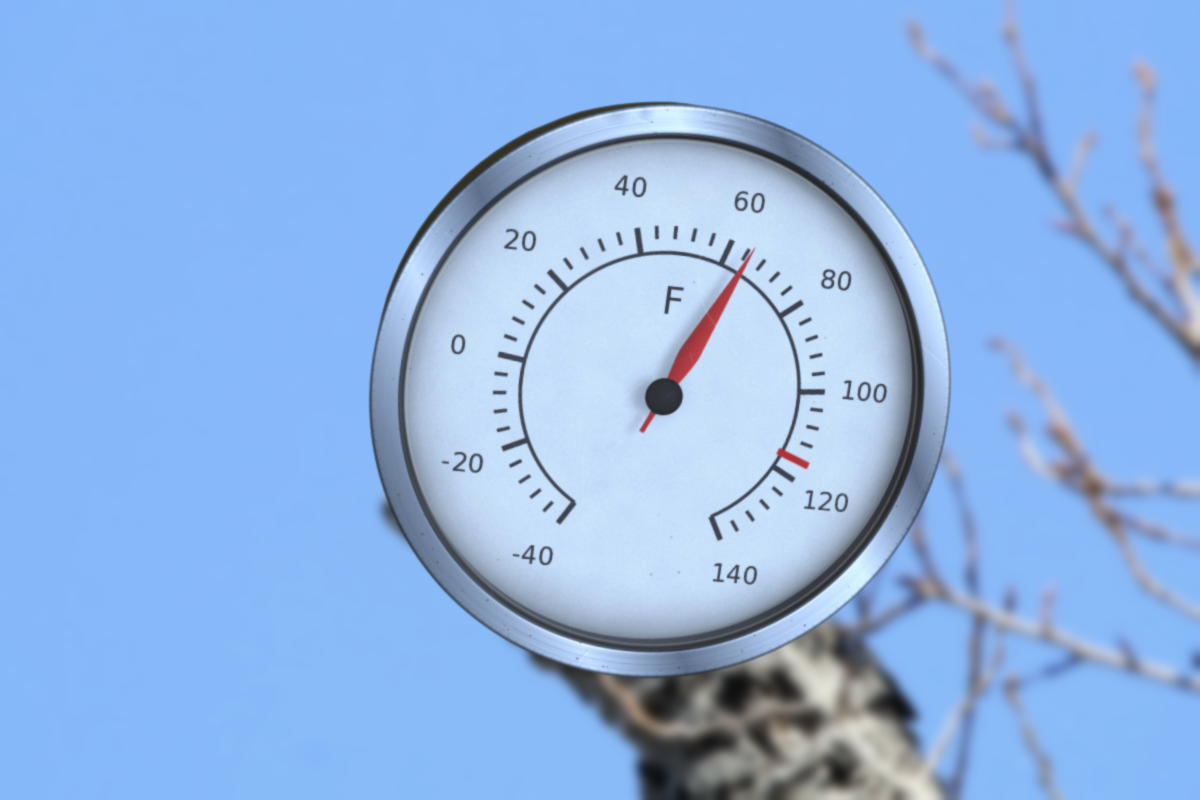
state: 64 °F
